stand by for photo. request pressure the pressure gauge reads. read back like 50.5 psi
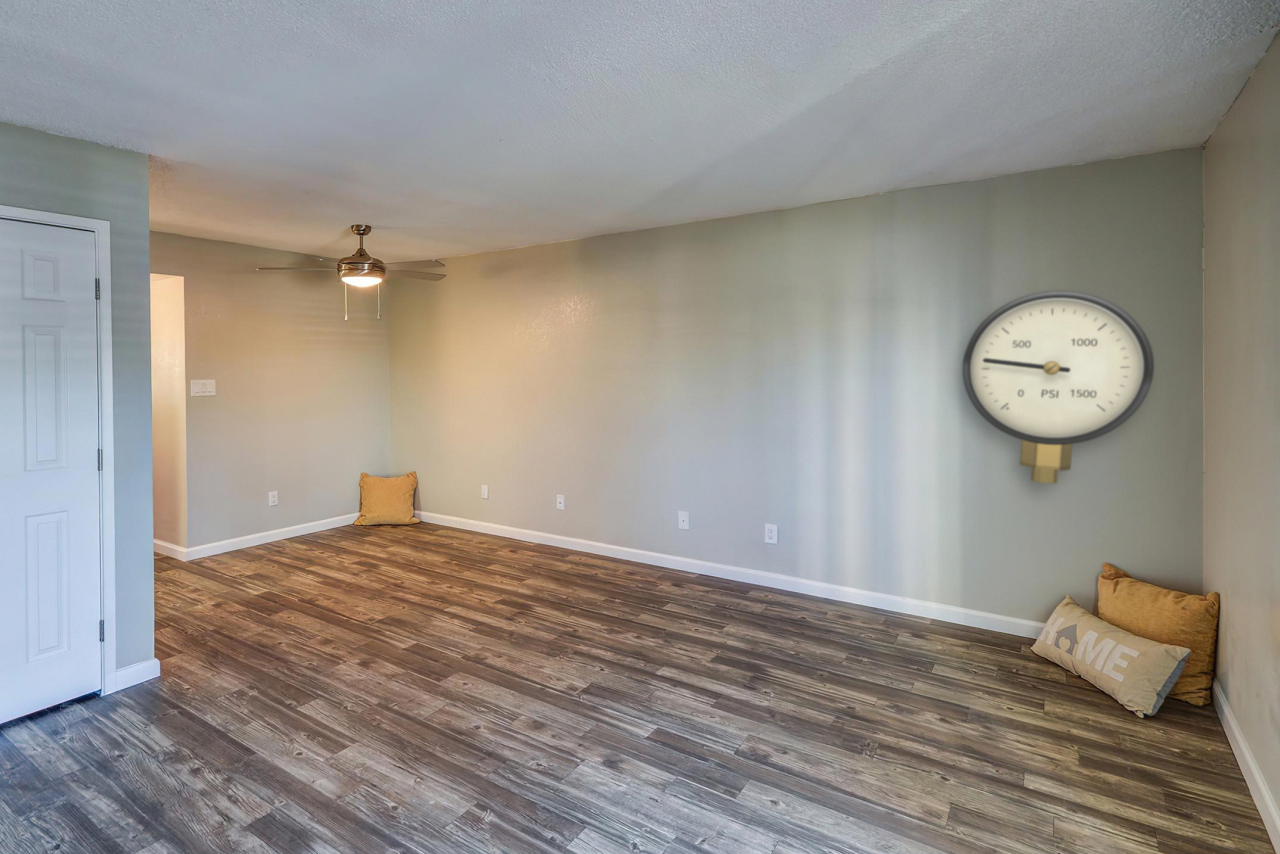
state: 300 psi
